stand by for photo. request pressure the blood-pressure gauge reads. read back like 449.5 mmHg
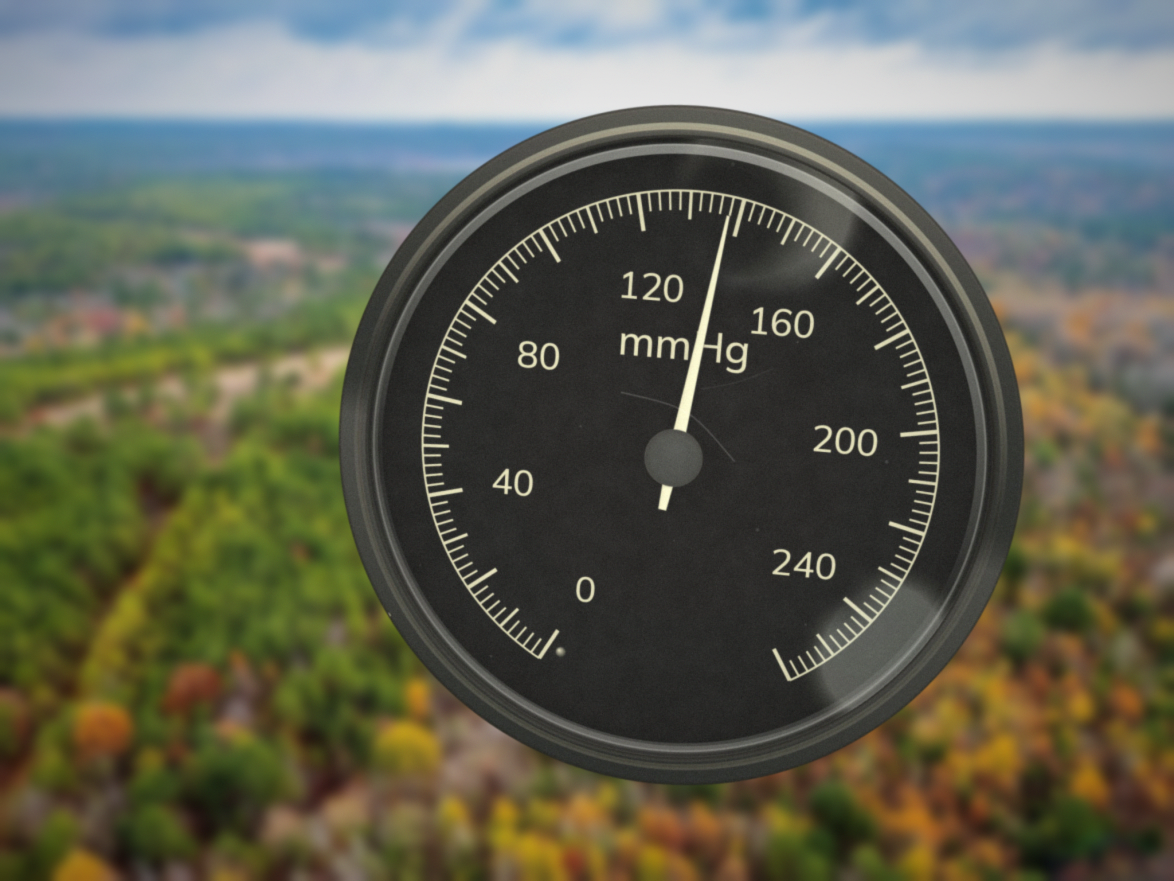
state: 138 mmHg
